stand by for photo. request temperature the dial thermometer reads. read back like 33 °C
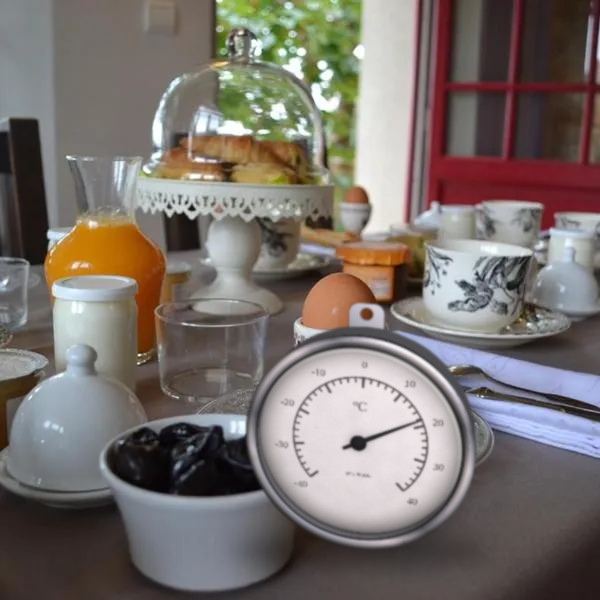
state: 18 °C
